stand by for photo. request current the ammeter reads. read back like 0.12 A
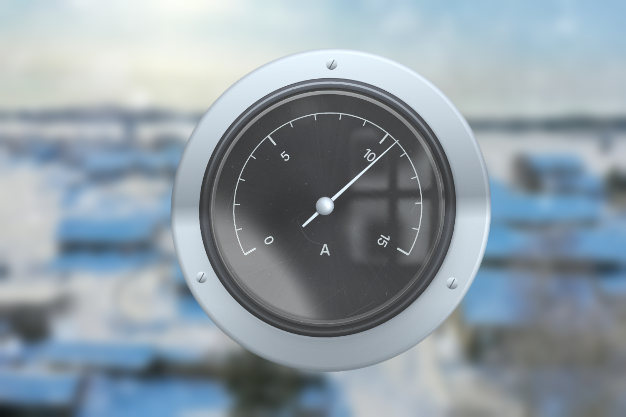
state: 10.5 A
